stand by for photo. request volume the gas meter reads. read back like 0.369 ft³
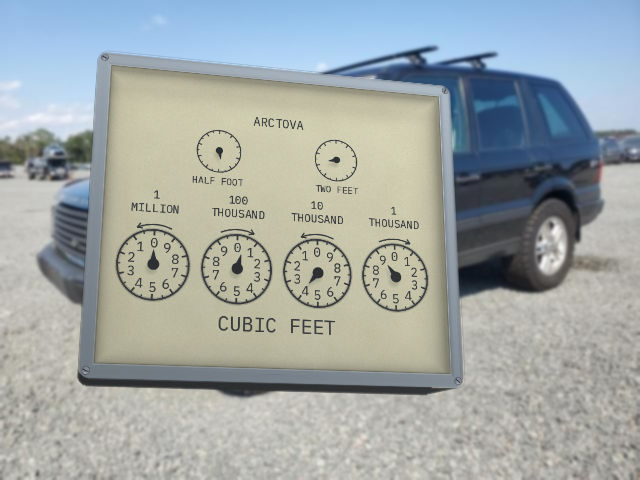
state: 3900 ft³
